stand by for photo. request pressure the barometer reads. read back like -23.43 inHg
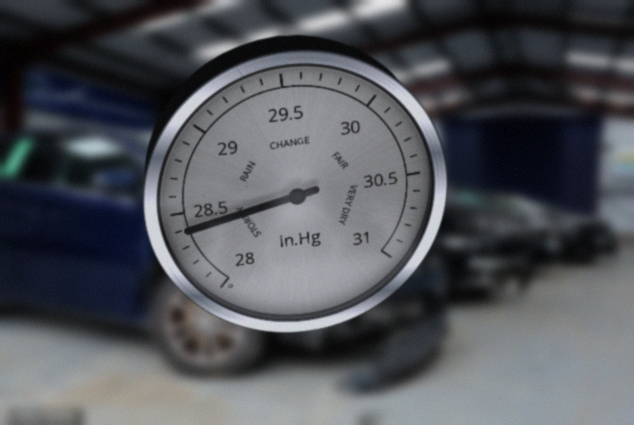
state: 28.4 inHg
